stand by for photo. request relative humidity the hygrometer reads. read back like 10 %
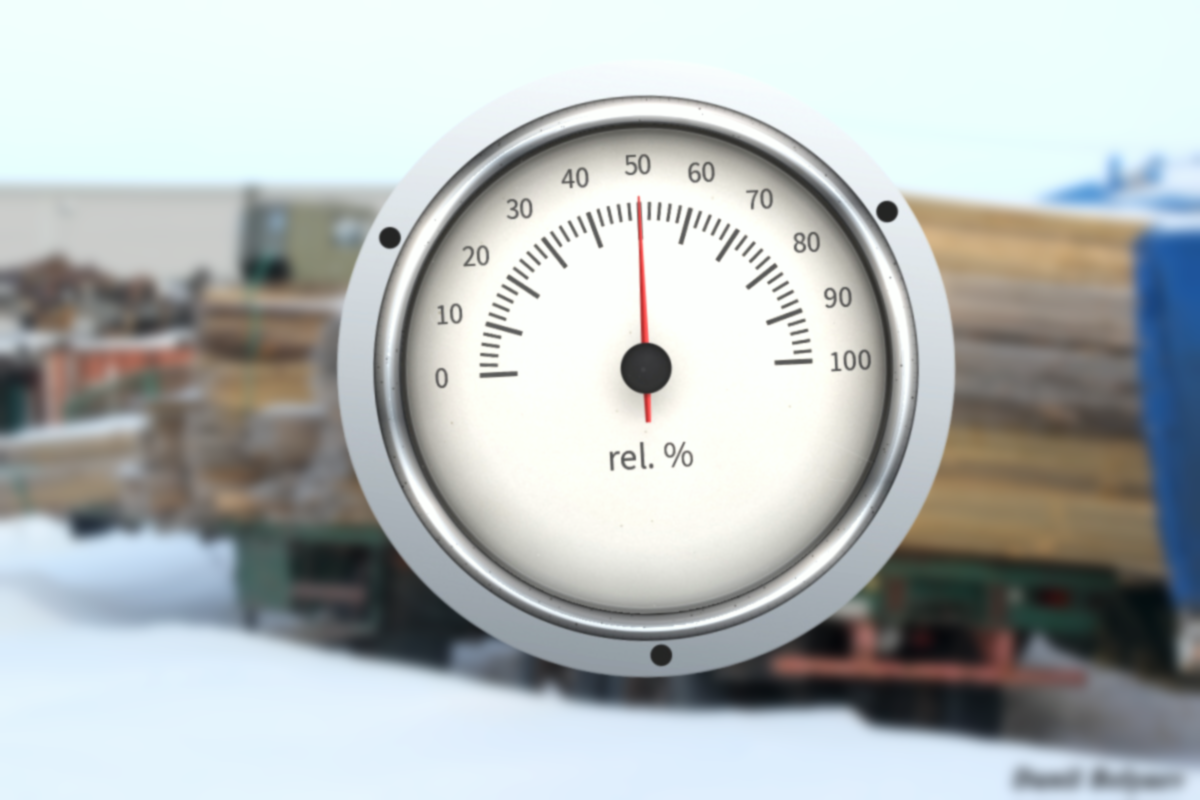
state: 50 %
